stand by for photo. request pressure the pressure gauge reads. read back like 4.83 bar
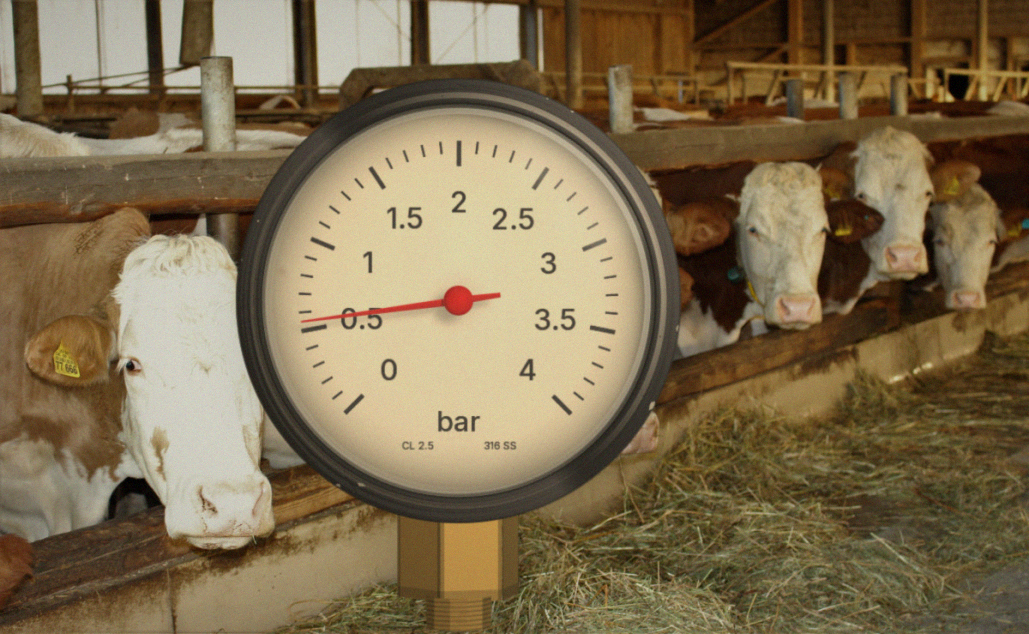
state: 0.55 bar
